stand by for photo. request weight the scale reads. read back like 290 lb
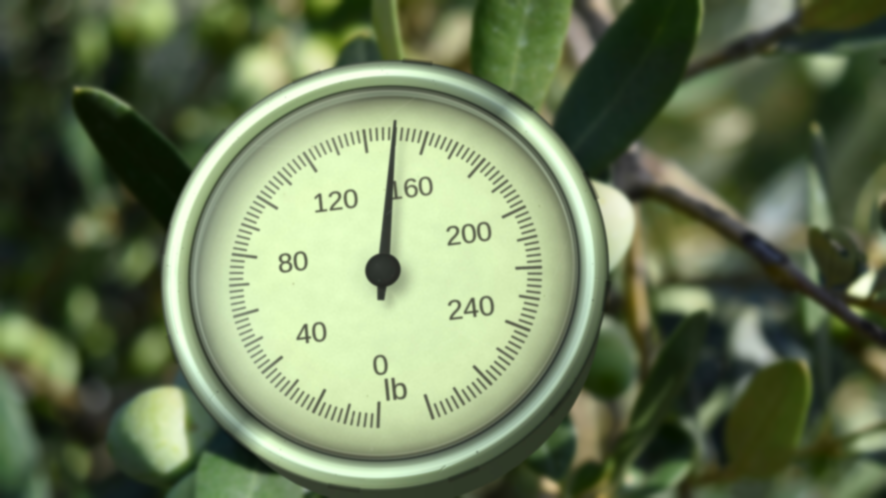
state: 150 lb
